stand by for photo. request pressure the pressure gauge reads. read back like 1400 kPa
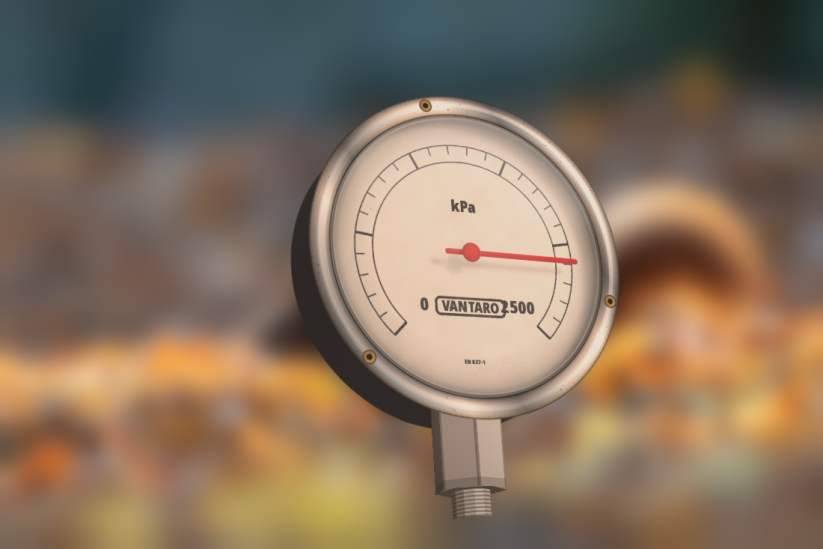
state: 2100 kPa
